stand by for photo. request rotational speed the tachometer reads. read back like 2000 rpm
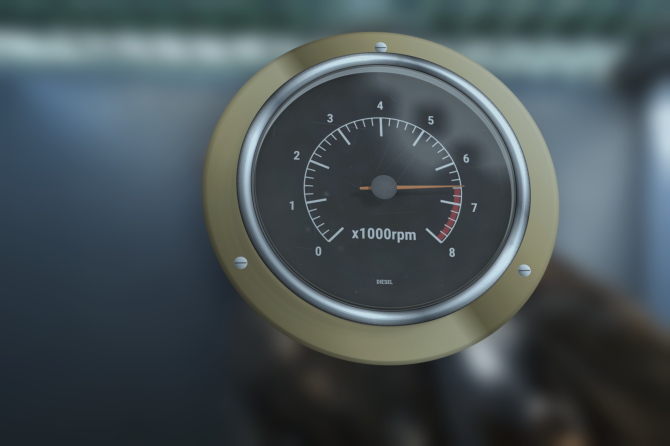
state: 6600 rpm
